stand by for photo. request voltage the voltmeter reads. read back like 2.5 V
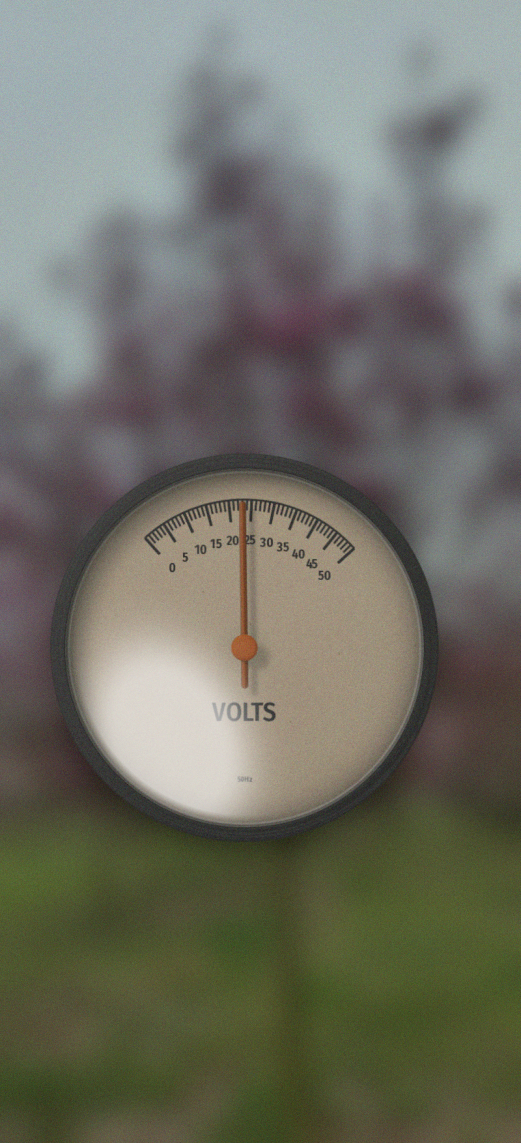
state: 23 V
